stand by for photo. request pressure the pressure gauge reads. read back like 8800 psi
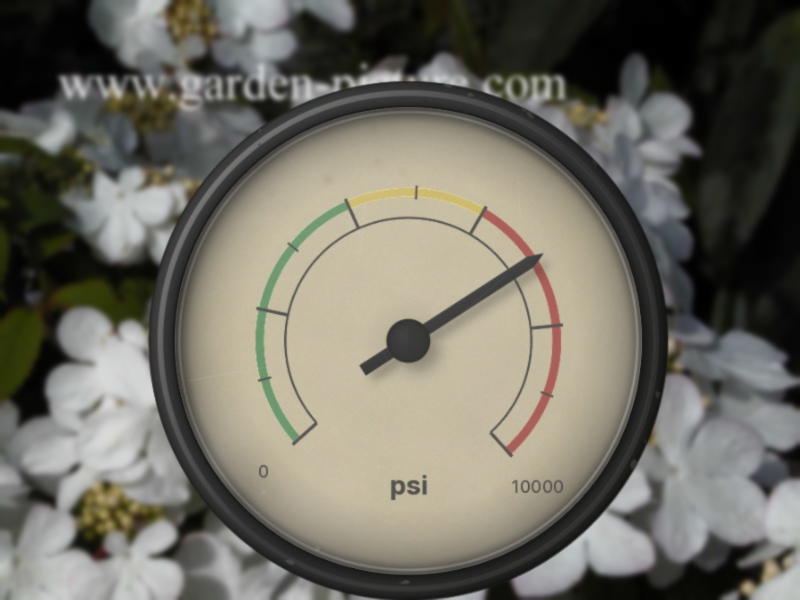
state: 7000 psi
